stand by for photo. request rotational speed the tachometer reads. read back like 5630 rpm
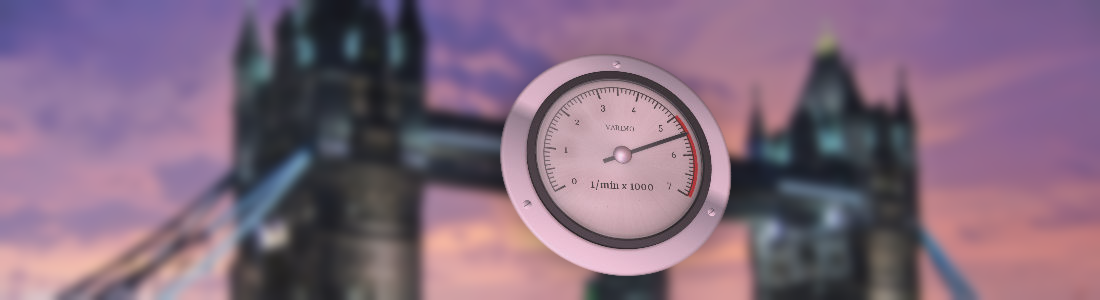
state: 5500 rpm
